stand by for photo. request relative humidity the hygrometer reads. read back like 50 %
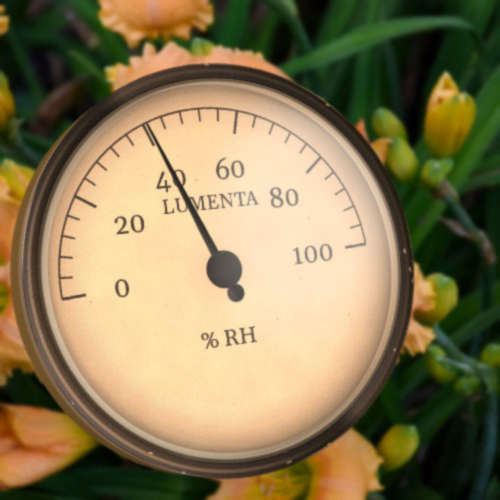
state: 40 %
